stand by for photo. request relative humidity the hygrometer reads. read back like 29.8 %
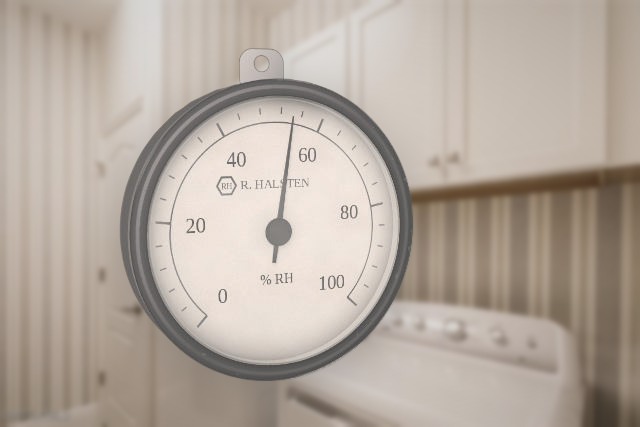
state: 54 %
